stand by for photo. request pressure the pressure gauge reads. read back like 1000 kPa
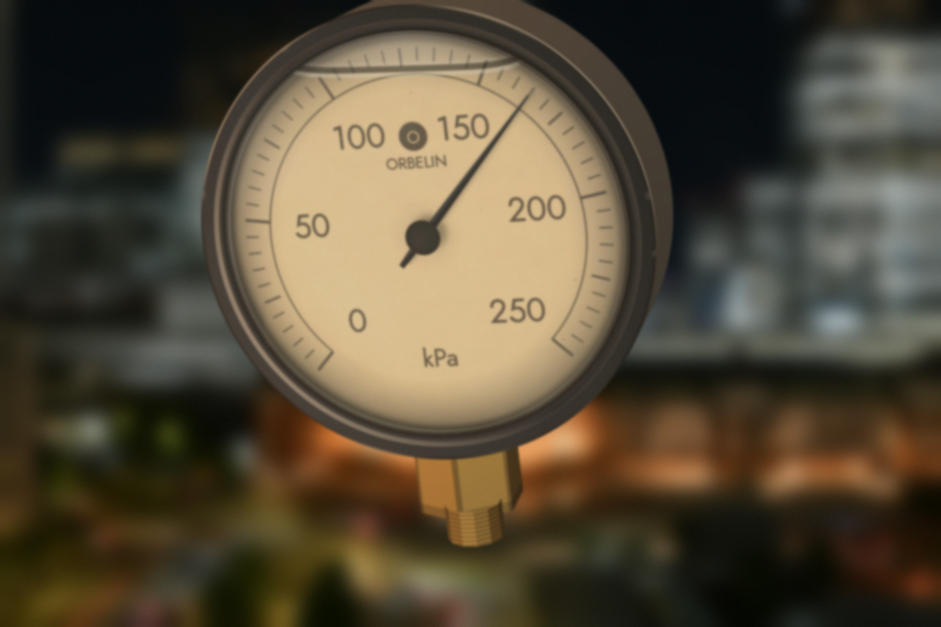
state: 165 kPa
